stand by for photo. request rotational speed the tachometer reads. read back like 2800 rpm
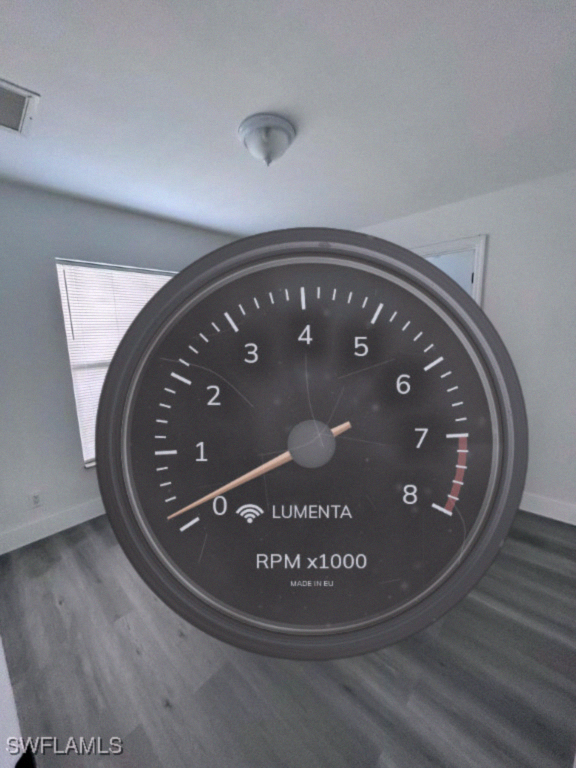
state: 200 rpm
